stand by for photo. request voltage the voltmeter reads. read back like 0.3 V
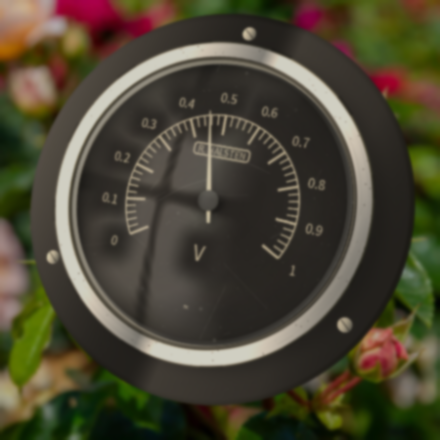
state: 0.46 V
